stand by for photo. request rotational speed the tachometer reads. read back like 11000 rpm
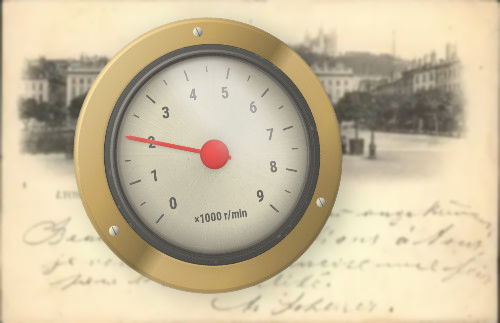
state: 2000 rpm
